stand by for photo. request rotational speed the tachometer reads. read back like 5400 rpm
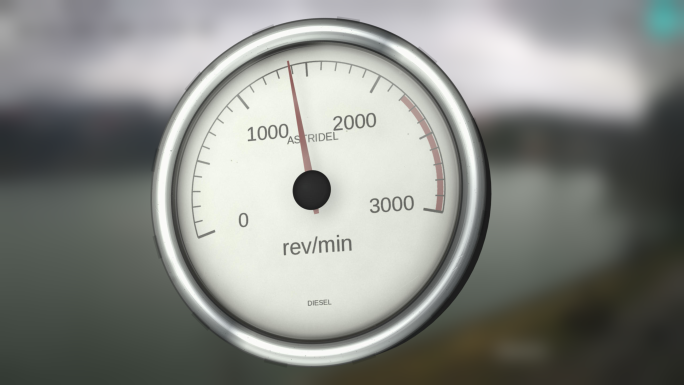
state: 1400 rpm
